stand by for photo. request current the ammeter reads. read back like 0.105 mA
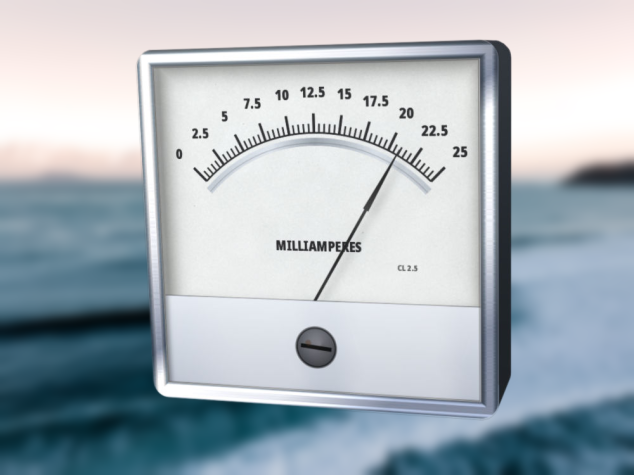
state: 21 mA
